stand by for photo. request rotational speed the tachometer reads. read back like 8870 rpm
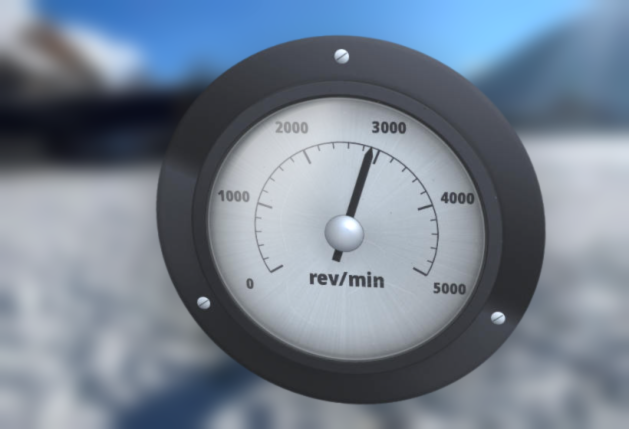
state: 2900 rpm
